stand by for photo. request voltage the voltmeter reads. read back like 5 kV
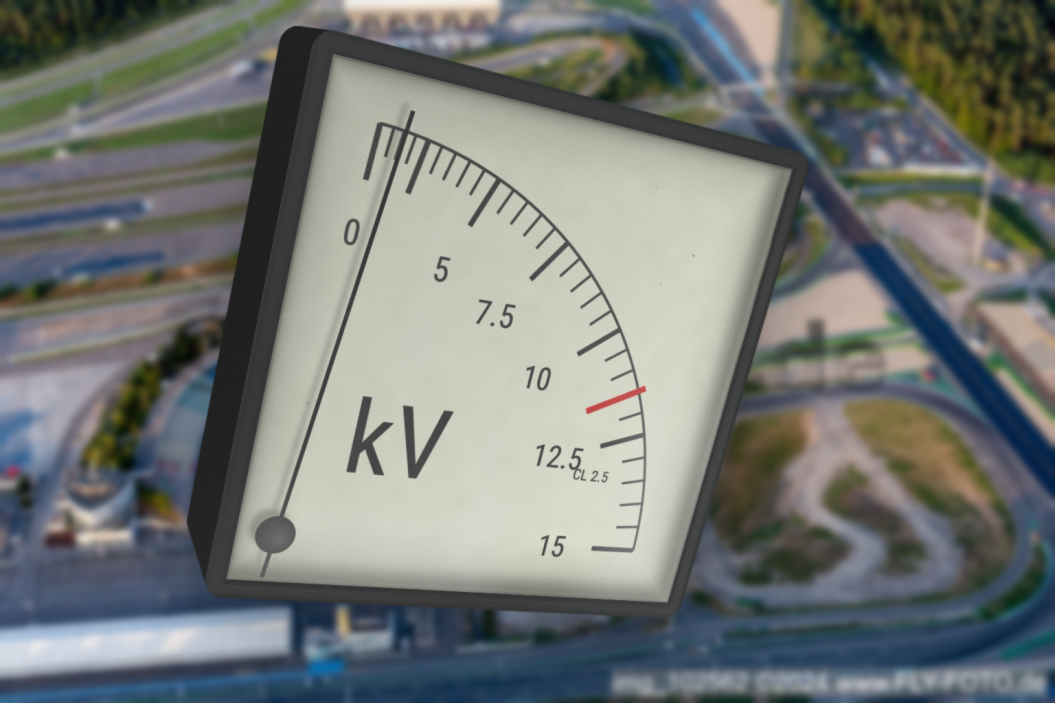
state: 1.5 kV
